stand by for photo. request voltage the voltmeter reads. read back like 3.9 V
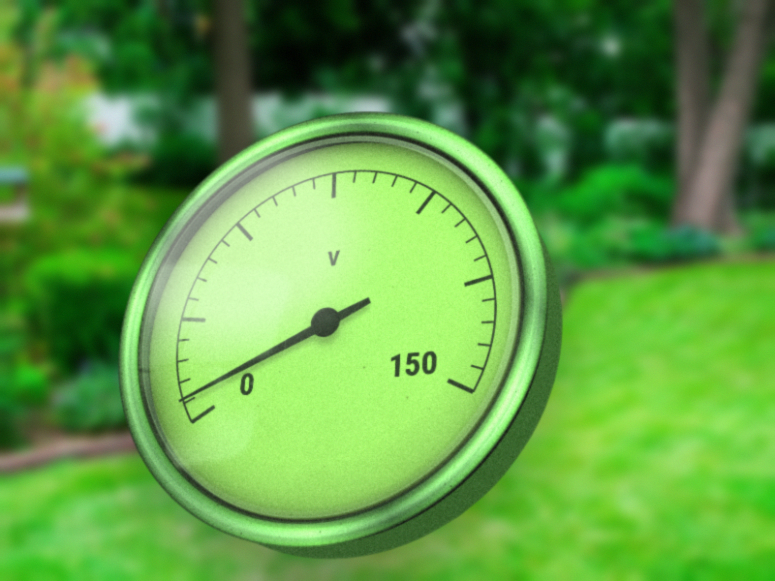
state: 5 V
